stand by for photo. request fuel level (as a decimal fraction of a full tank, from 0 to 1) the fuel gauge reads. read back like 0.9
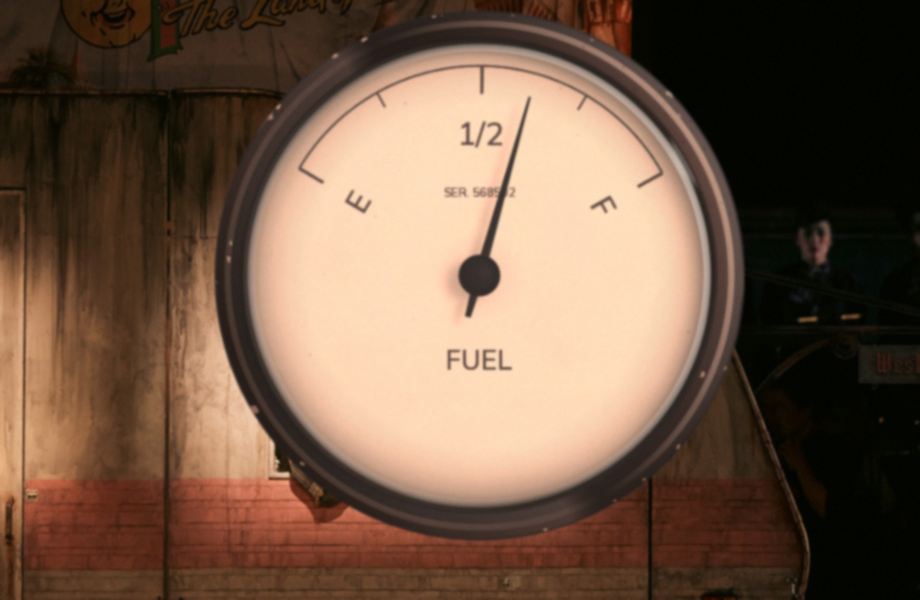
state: 0.625
